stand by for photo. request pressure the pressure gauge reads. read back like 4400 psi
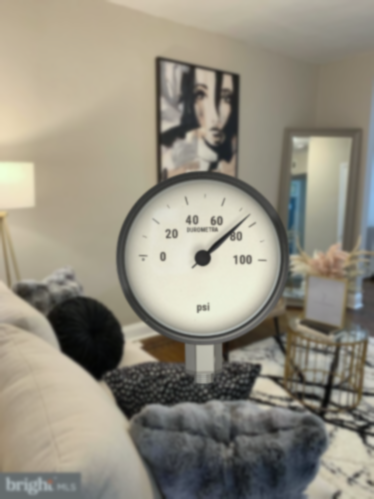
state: 75 psi
